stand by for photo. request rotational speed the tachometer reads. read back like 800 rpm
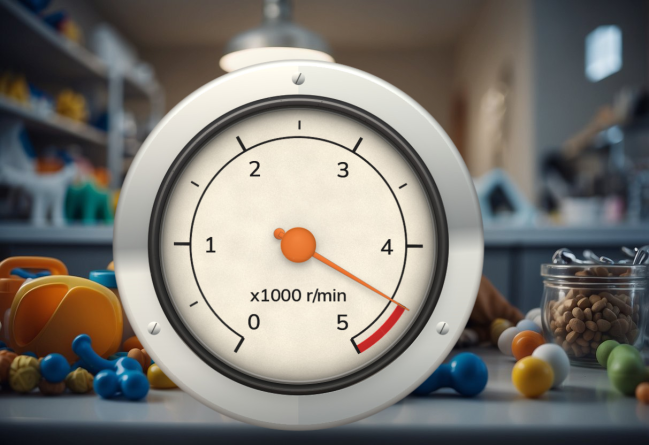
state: 4500 rpm
